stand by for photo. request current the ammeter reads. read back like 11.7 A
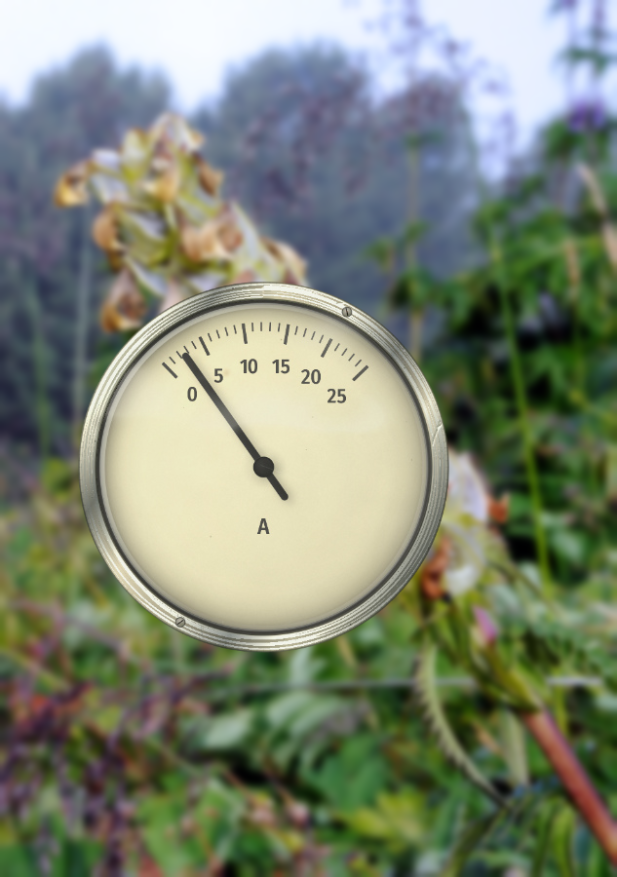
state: 2.5 A
